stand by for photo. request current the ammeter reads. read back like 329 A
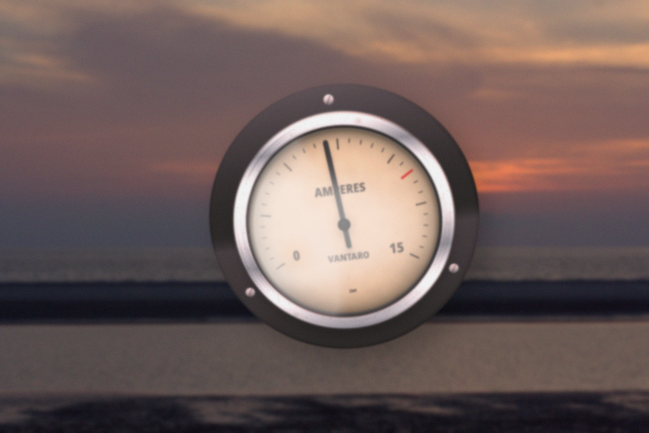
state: 7 A
